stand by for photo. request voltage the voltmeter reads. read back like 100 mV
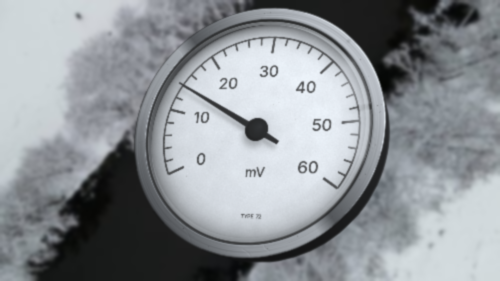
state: 14 mV
